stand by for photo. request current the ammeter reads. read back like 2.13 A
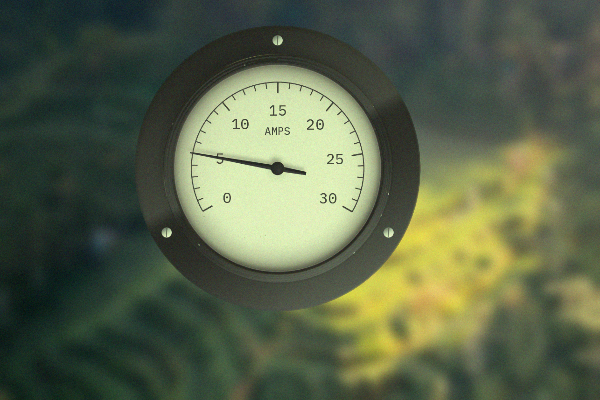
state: 5 A
